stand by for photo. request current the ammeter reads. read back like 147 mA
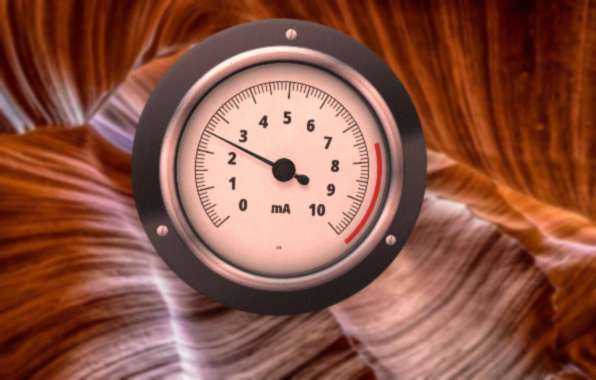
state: 2.5 mA
